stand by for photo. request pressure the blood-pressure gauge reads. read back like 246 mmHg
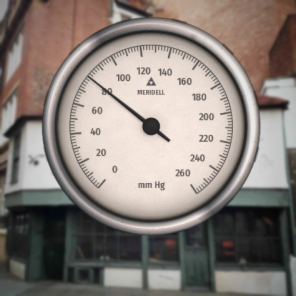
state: 80 mmHg
